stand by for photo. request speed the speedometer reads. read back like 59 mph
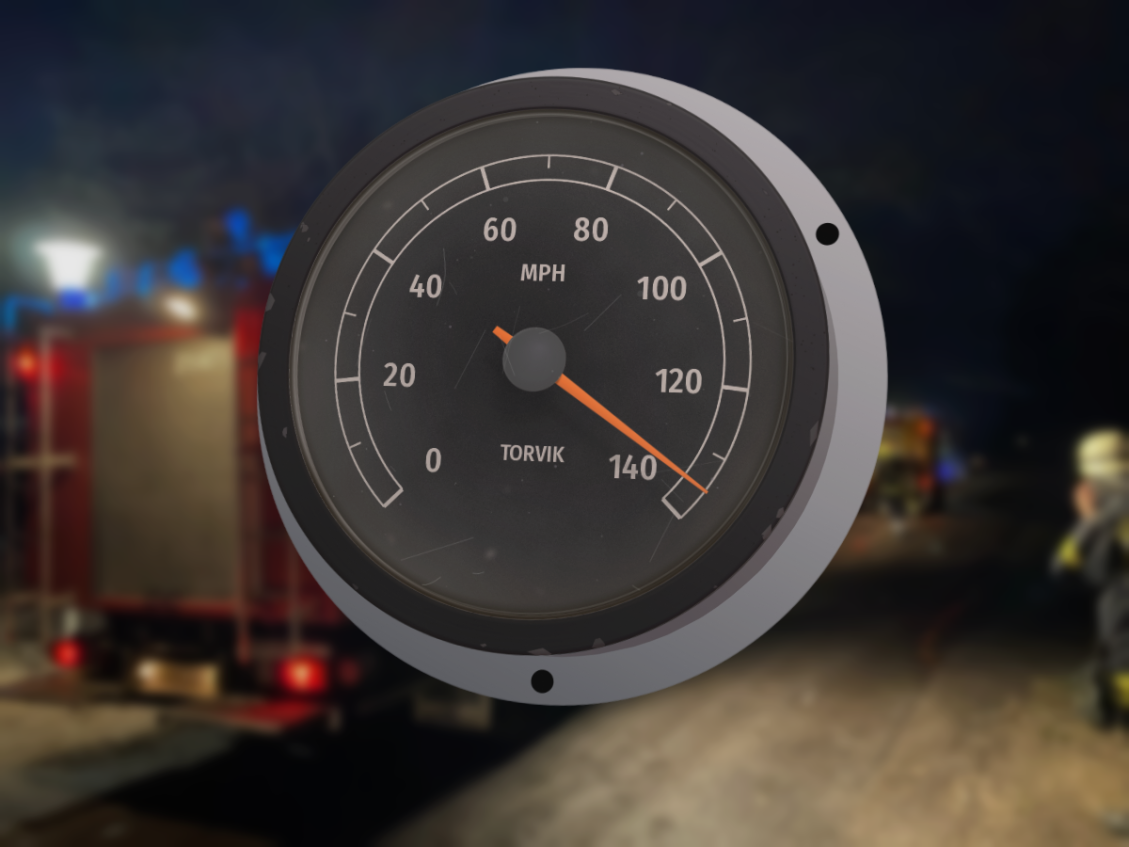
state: 135 mph
